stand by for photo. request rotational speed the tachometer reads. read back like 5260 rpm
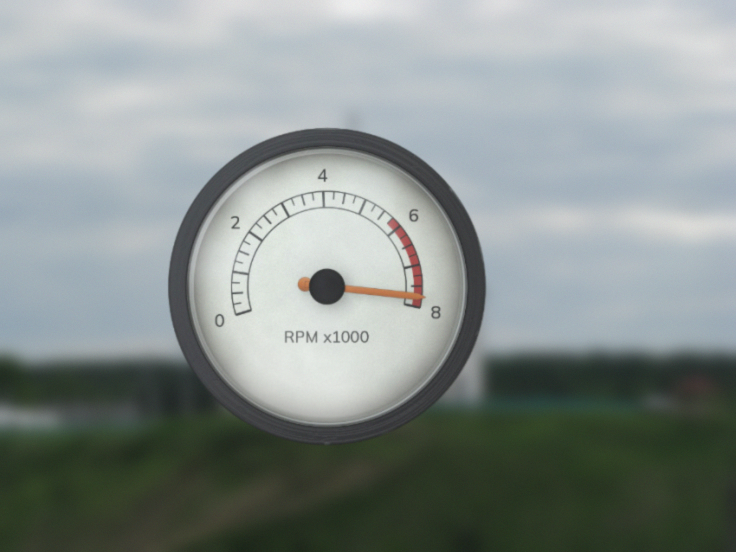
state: 7750 rpm
